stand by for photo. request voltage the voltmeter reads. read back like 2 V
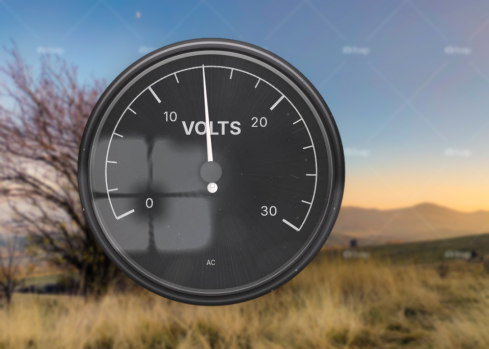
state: 14 V
